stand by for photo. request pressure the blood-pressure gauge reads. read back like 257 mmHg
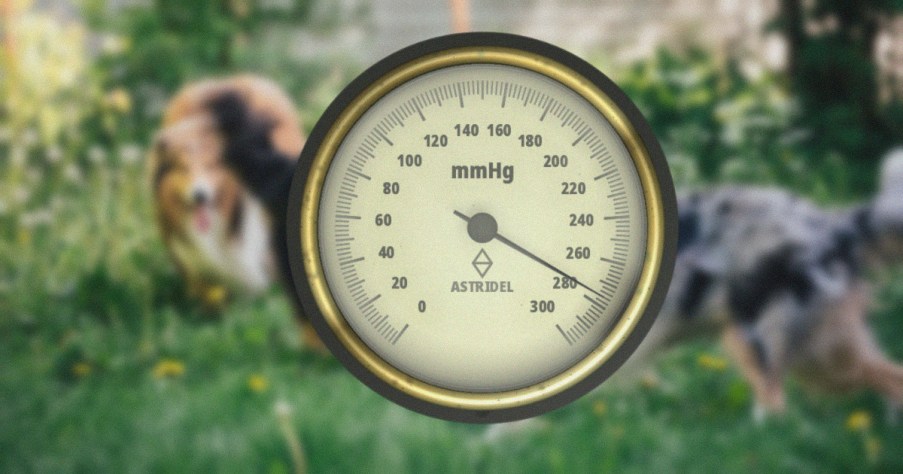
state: 276 mmHg
